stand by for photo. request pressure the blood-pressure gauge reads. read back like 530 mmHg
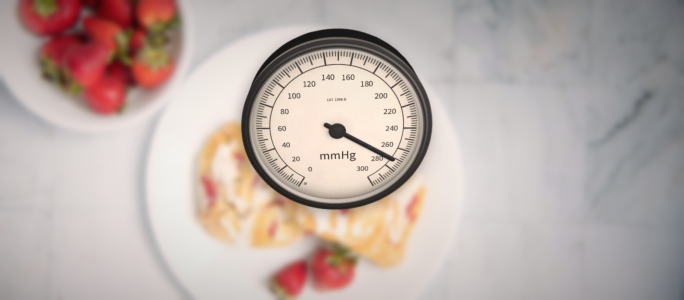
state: 270 mmHg
